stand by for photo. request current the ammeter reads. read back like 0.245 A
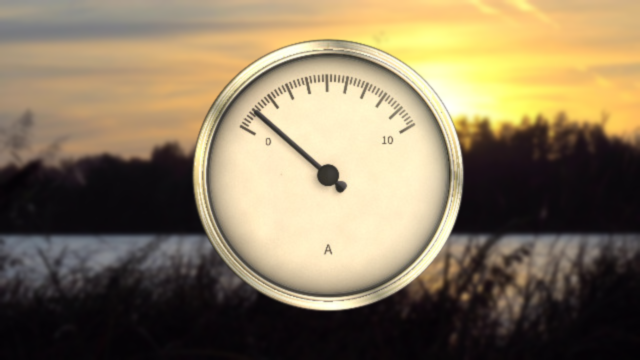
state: 1 A
